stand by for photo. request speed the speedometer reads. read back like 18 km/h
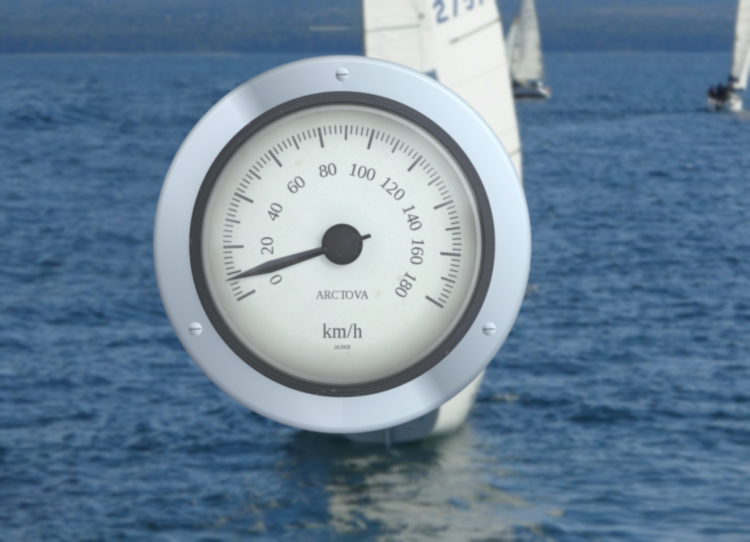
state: 8 km/h
